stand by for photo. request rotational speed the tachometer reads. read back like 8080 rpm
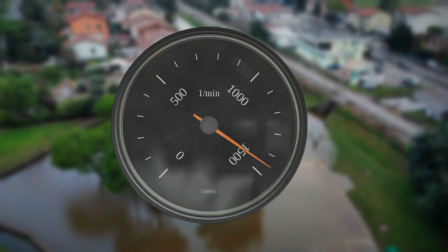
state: 1450 rpm
